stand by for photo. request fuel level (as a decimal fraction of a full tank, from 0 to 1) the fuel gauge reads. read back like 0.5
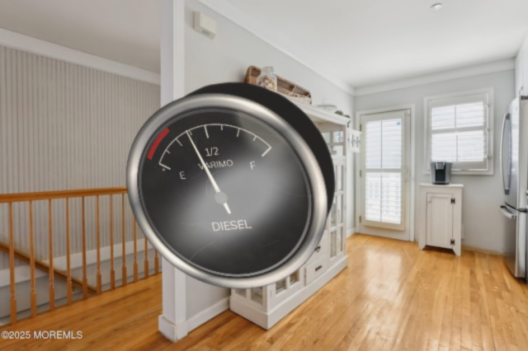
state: 0.375
